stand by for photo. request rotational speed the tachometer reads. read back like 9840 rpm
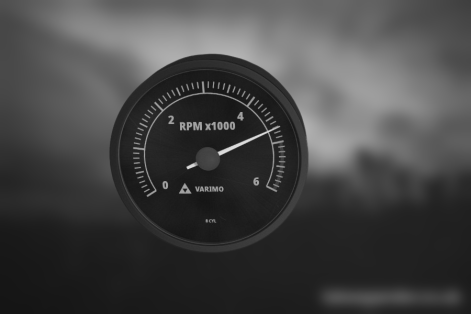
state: 4700 rpm
